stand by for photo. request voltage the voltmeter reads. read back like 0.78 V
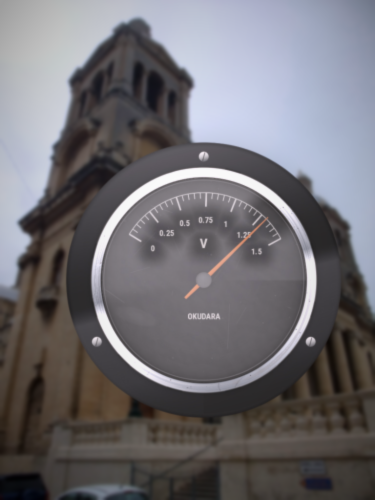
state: 1.3 V
